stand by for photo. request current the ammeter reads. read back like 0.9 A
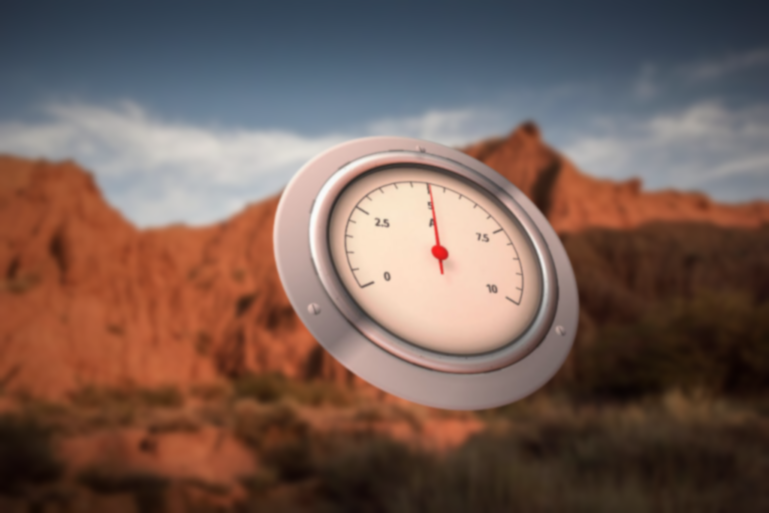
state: 5 A
